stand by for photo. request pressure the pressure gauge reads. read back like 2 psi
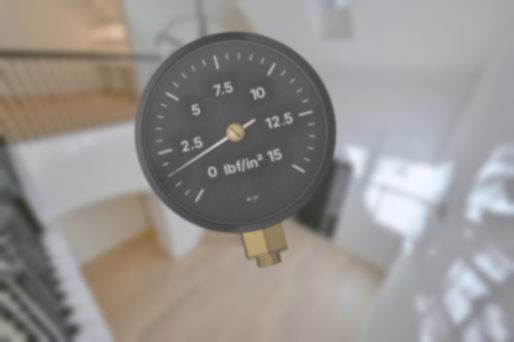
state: 1.5 psi
